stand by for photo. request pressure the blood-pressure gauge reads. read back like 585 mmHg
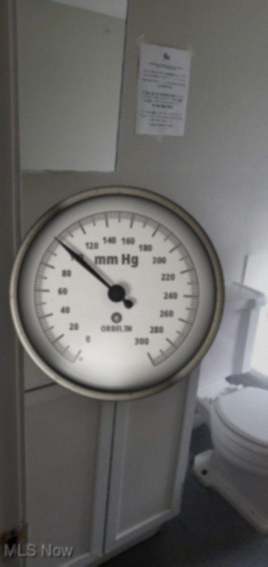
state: 100 mmHg
